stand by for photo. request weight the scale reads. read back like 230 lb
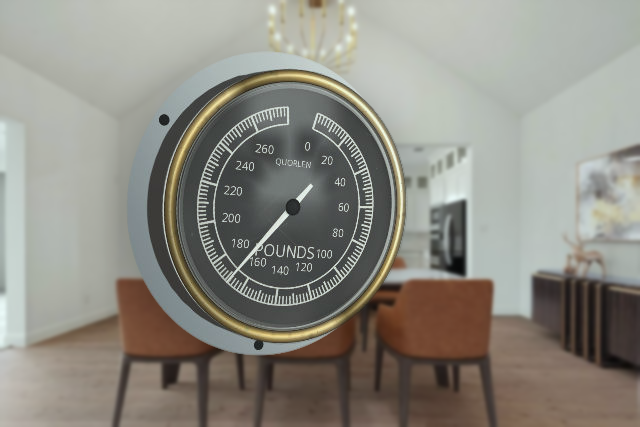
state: 170 lb
